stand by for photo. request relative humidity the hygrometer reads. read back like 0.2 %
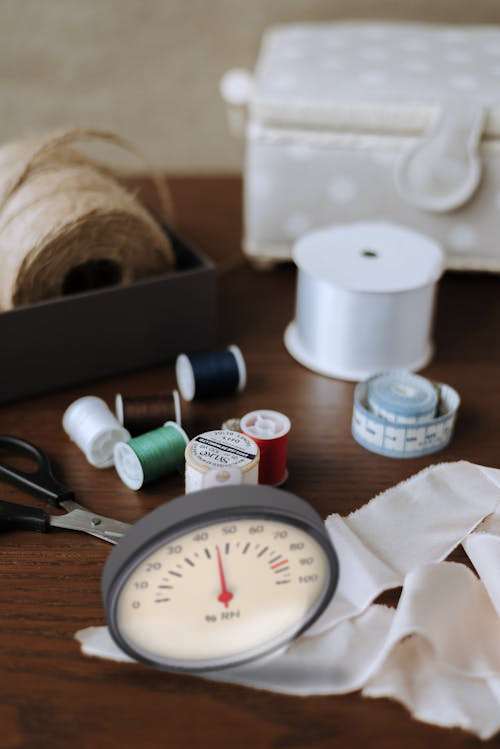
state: 45 %
